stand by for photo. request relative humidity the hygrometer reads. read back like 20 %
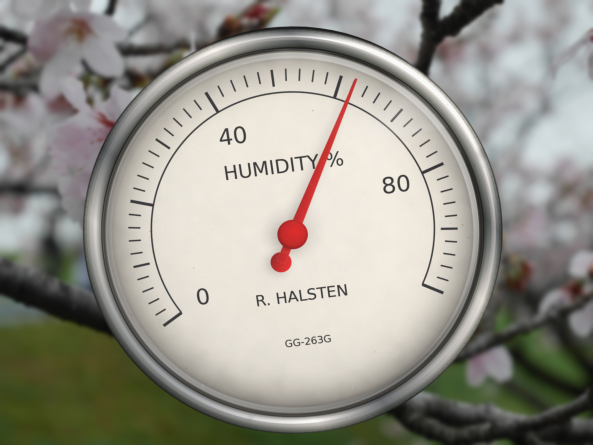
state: 62 %
